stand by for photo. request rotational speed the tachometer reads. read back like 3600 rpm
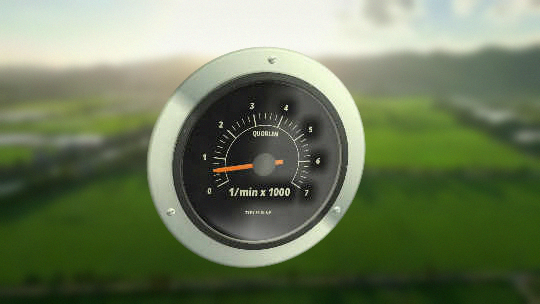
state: 600 rpm
